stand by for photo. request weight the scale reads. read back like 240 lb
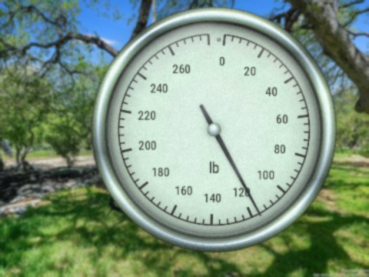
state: 116 lb
